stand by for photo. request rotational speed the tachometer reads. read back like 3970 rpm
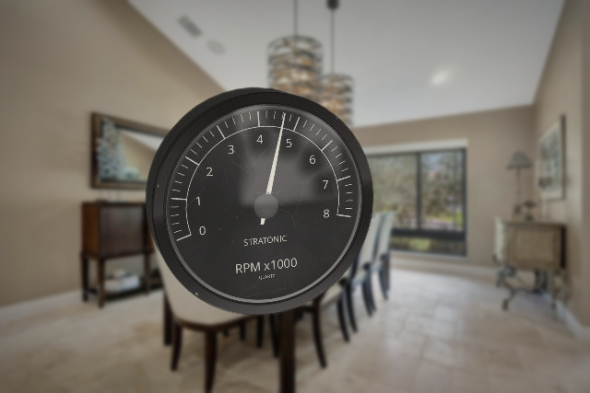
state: 4600 rpm
